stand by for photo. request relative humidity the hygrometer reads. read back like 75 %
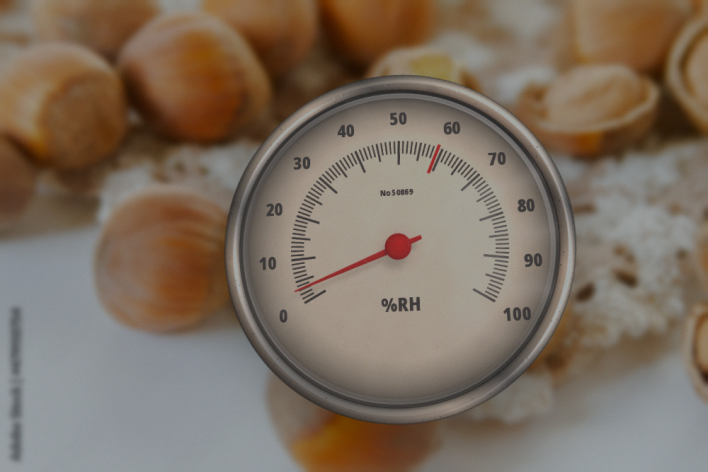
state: 3 %
